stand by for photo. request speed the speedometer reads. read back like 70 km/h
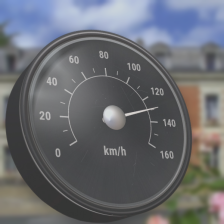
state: 130 km/h
